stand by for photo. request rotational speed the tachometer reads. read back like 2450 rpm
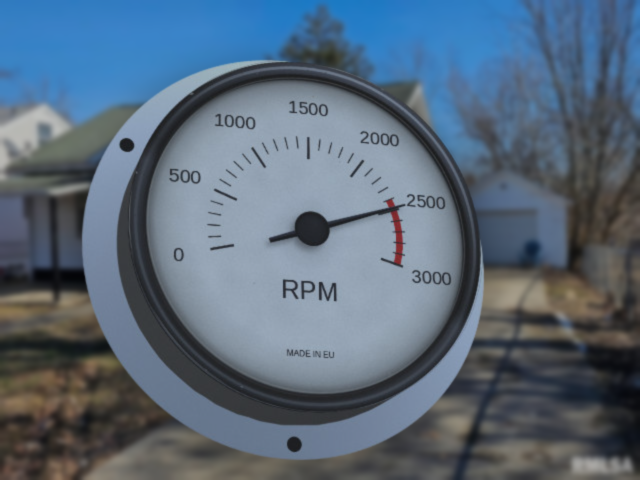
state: 2500 rpm
